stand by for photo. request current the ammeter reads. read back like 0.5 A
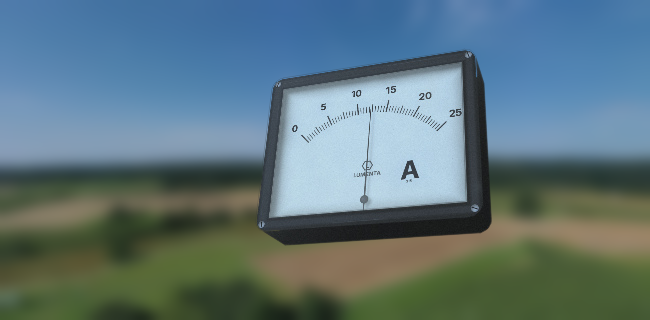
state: 12.5 A
